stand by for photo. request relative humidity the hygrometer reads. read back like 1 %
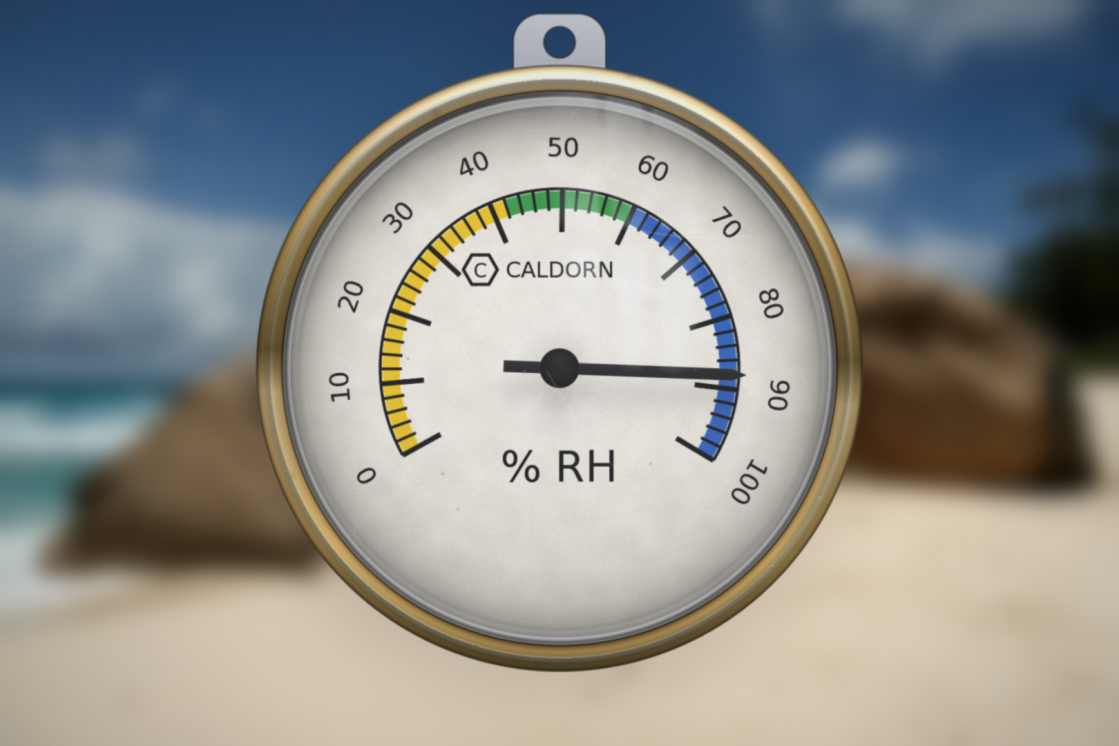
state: 88 %
